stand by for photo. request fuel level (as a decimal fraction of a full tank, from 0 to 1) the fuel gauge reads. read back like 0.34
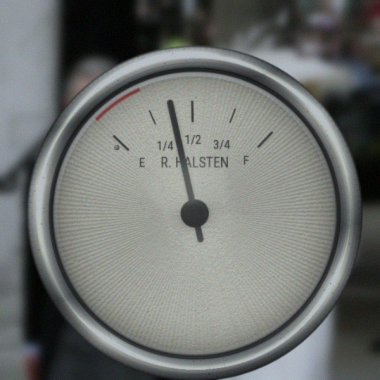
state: 0.375
